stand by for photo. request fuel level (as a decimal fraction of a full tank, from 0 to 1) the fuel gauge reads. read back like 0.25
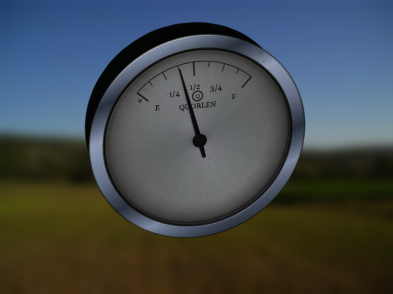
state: 0.375
